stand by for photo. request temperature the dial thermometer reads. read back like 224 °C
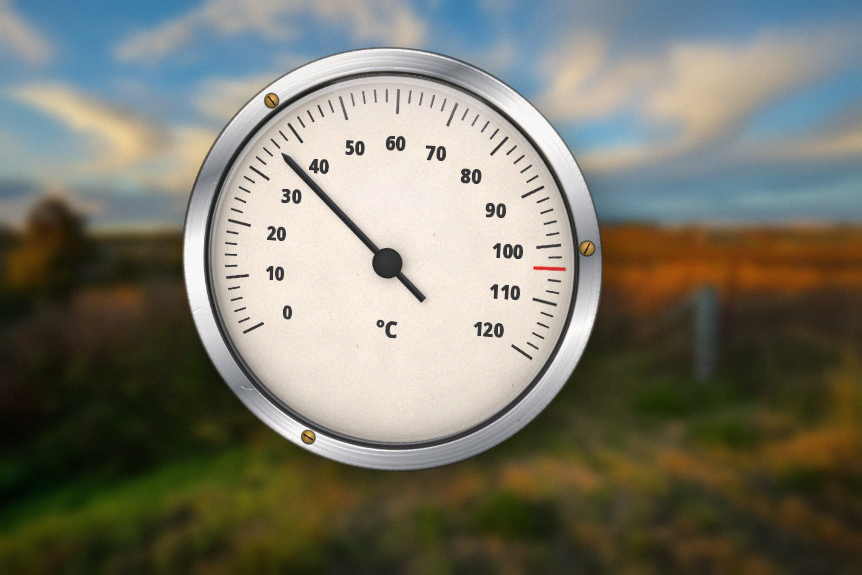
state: 36 °C
